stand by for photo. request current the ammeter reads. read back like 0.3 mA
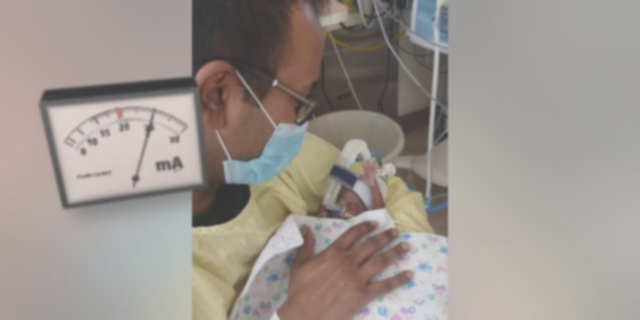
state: 25 mA
